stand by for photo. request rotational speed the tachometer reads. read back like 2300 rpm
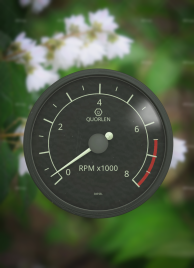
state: 250 rpm
